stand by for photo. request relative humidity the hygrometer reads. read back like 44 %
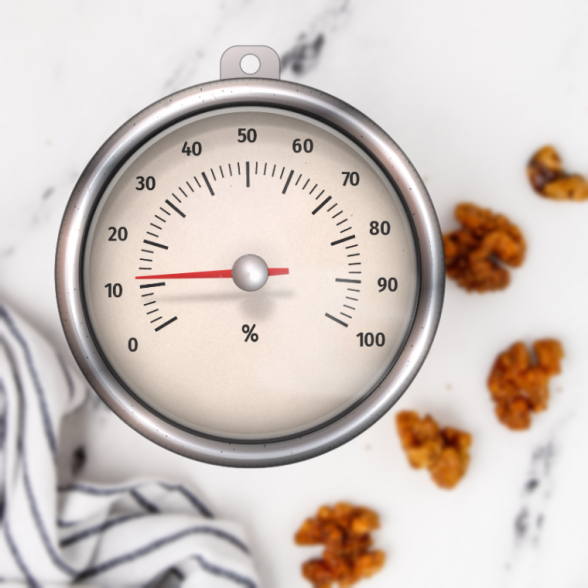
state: 12 %
